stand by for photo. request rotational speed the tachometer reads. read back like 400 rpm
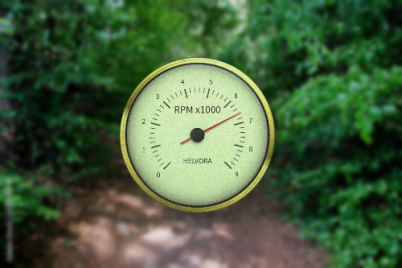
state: 6600 rpm
